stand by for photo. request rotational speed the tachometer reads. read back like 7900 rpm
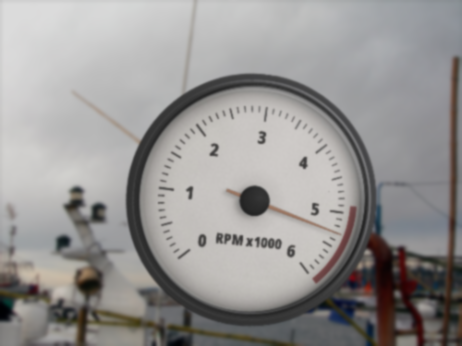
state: 5300 rpm
